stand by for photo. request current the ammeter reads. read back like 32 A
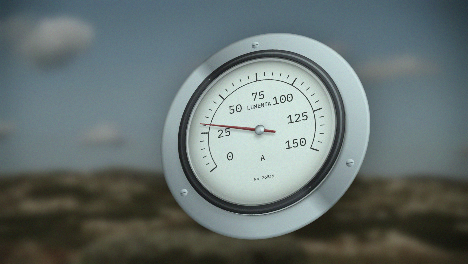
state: 30 A
